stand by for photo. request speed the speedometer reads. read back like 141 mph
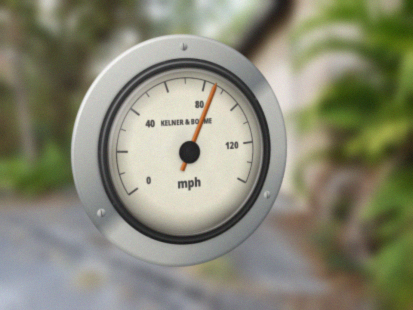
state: 85 mph
